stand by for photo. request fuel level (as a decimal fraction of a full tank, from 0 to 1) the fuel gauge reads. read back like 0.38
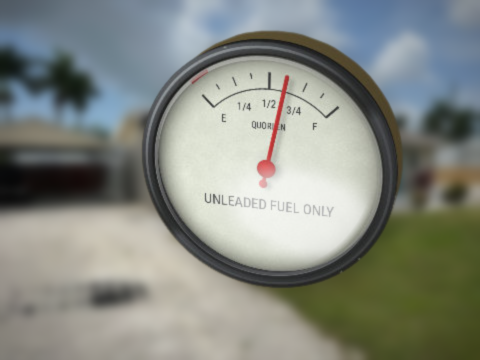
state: 0.625
